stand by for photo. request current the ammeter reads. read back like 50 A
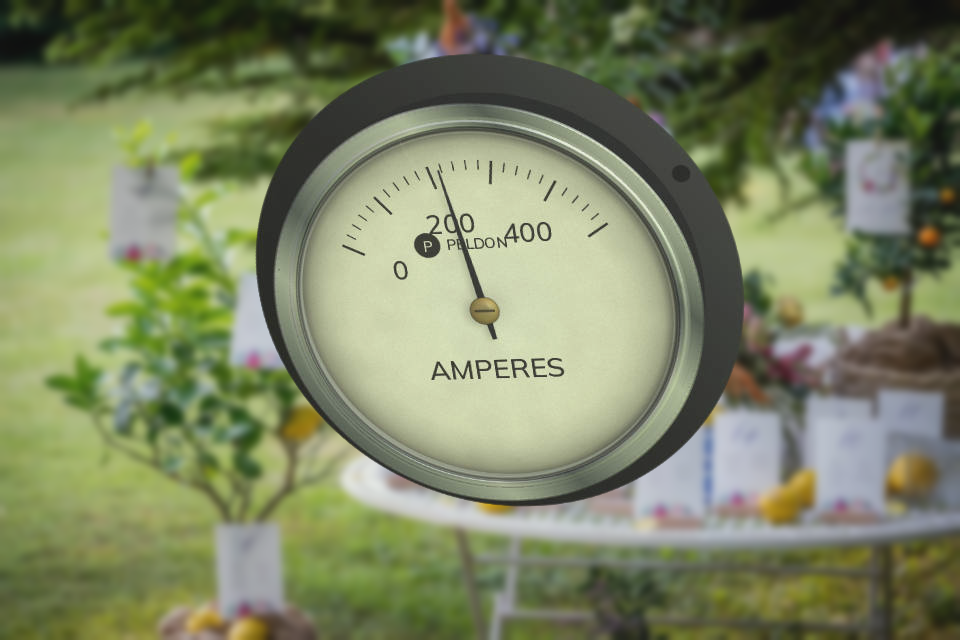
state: 220 A
